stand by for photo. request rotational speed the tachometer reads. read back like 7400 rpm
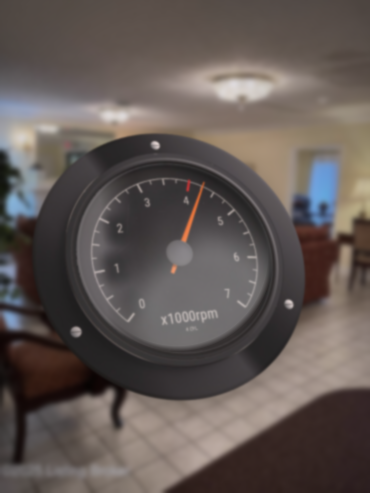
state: 4250 rpm
